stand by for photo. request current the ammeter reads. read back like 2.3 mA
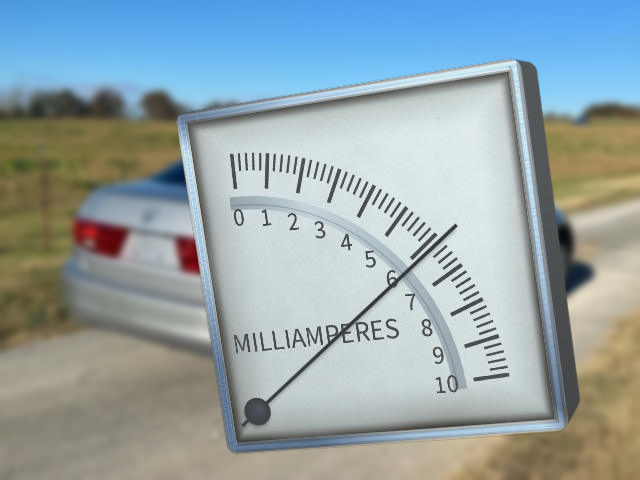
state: 6.2 mA
